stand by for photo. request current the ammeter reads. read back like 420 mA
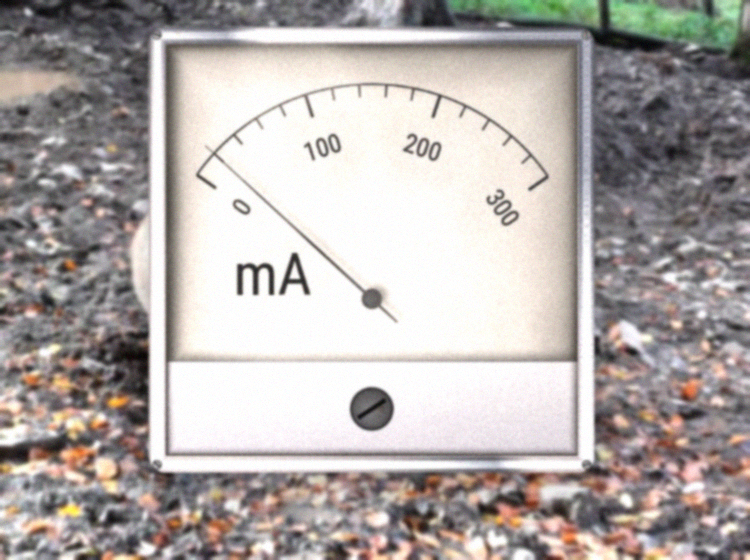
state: 20 mA
